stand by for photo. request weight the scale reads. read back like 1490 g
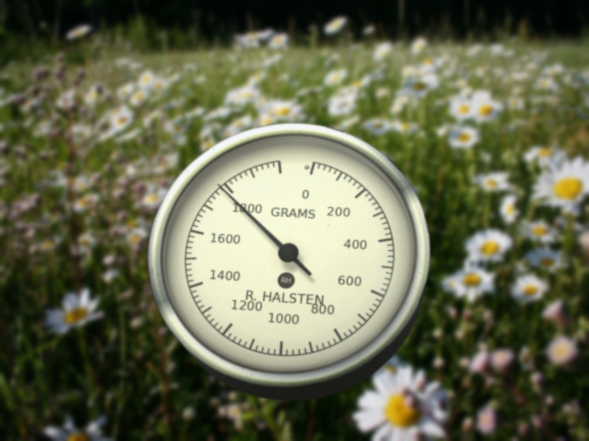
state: 1780 g
